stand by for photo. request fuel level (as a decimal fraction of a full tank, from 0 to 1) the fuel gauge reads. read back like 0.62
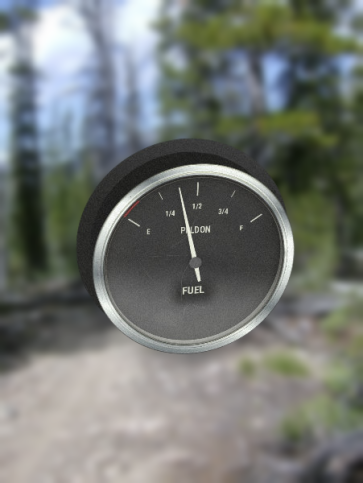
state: 0.375
